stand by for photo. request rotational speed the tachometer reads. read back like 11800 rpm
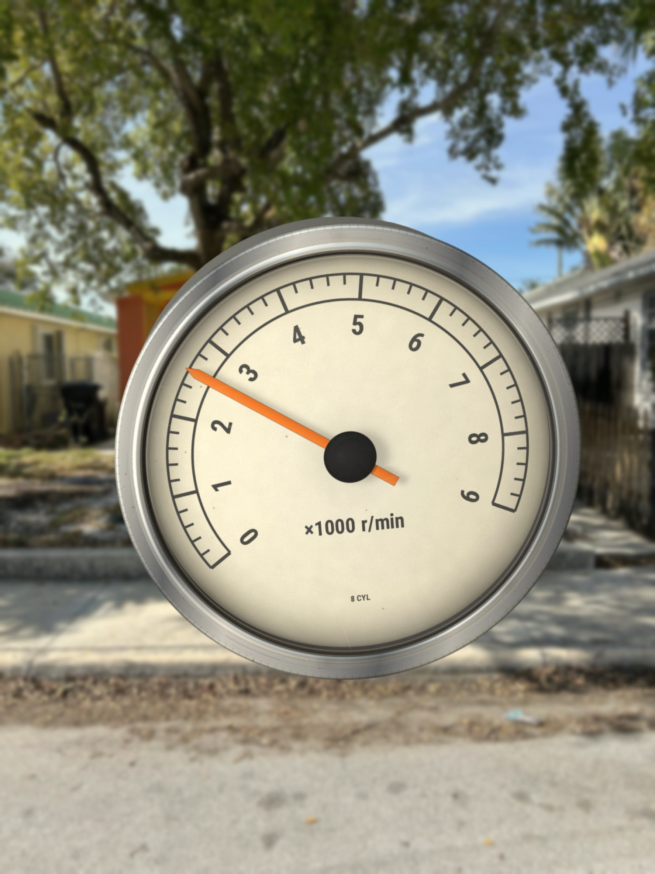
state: 2600 rpm
